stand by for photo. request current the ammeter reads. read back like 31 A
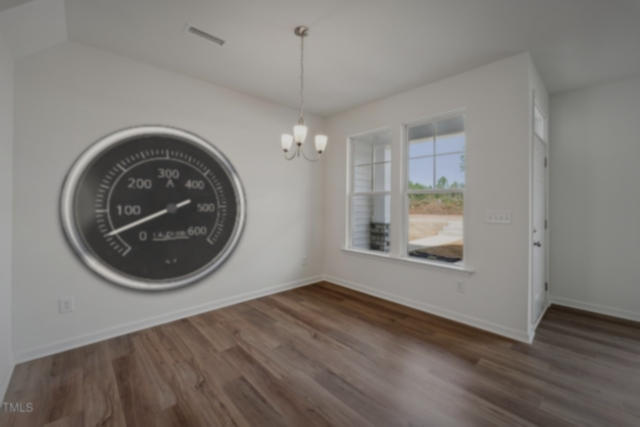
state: 50 A
